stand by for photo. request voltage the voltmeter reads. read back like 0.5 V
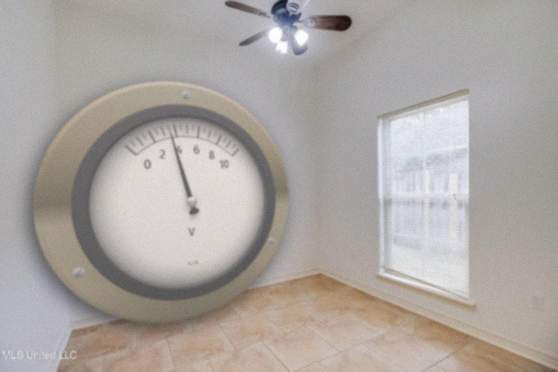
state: 3.5 V
